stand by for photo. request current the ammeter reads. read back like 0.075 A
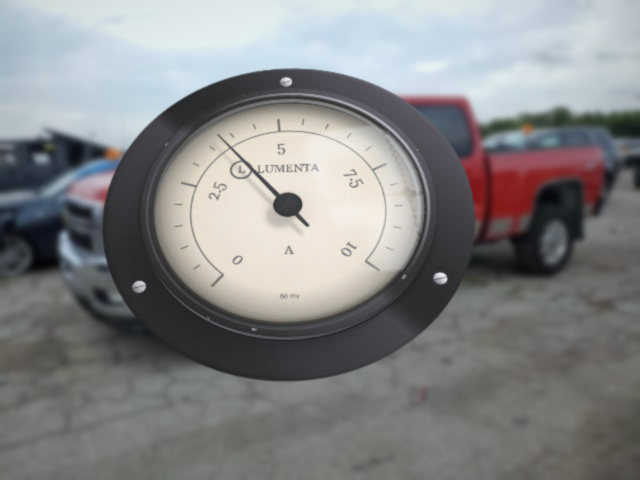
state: 3.75 A
